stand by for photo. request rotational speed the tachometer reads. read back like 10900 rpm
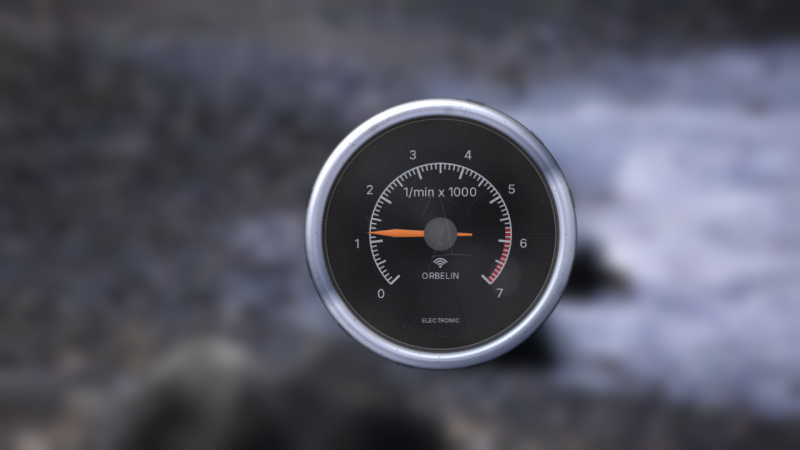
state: 1200 rpm
